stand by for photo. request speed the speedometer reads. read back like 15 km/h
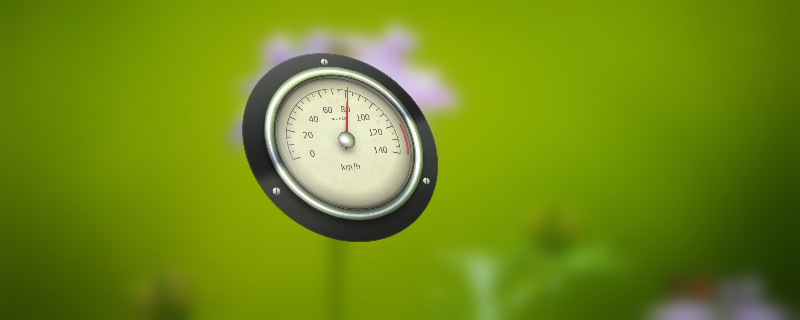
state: 80 km/h
